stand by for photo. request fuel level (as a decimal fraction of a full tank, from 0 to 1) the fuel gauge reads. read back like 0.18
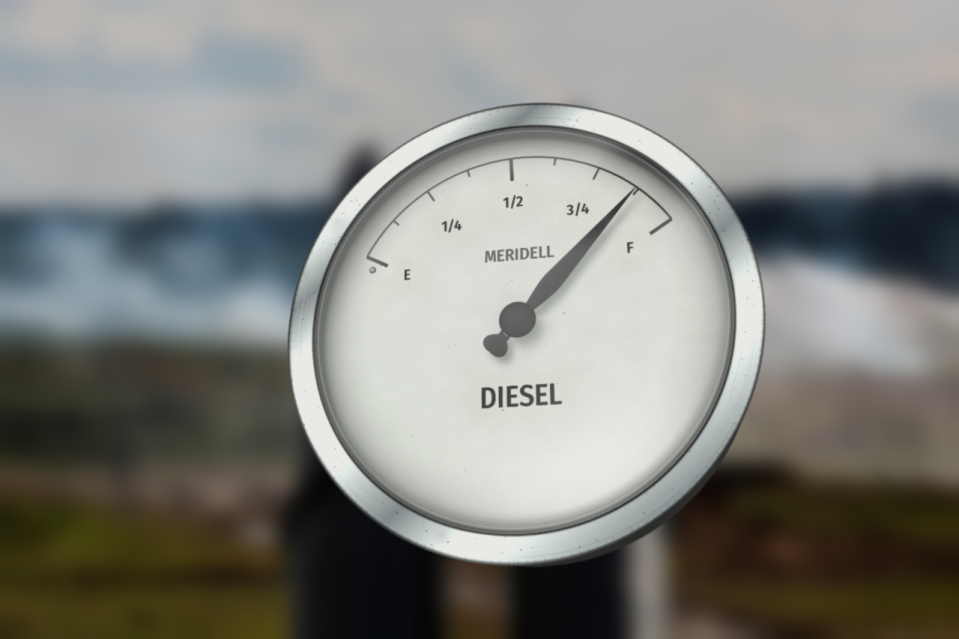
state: 0.875
